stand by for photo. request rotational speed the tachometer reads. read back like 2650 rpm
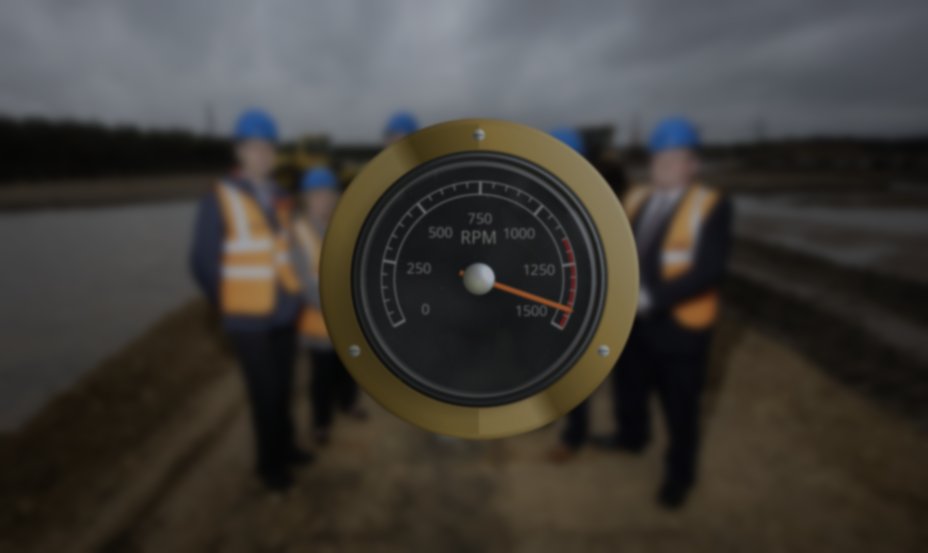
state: 1425 rpm
